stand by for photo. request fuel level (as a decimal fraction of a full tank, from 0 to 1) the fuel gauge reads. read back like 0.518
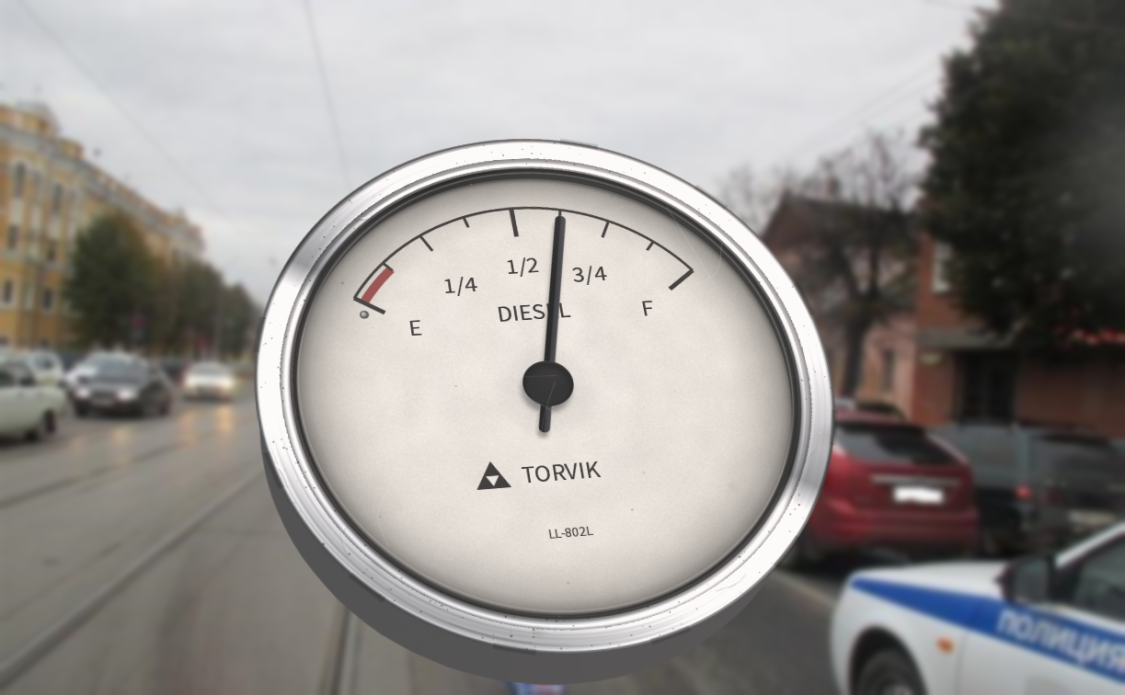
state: 0.625
